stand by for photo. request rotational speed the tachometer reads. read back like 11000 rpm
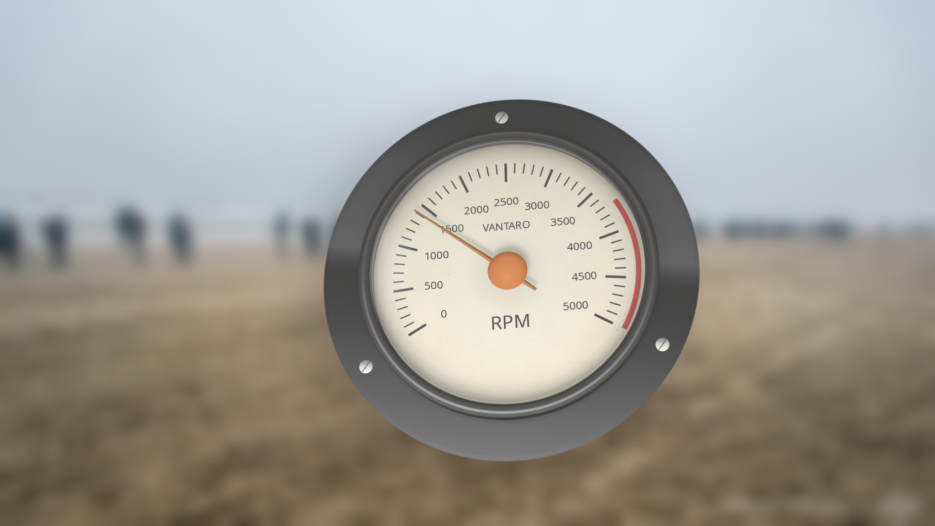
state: 1400 rpm
